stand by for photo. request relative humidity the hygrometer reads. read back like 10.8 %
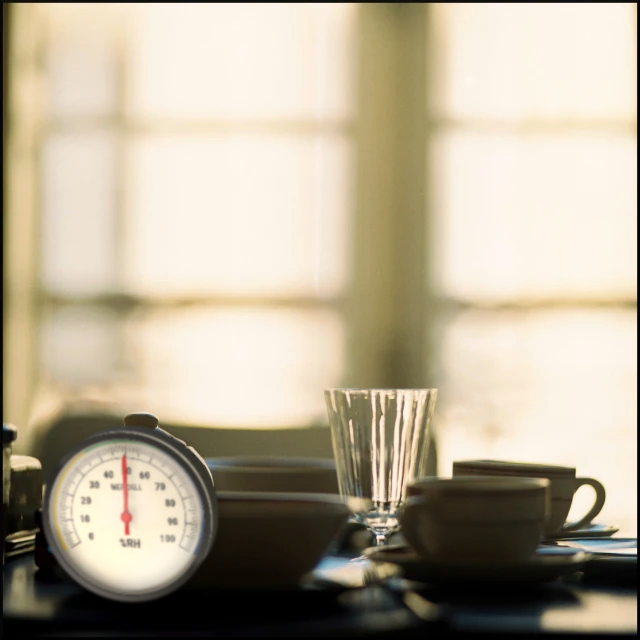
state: 50 %
